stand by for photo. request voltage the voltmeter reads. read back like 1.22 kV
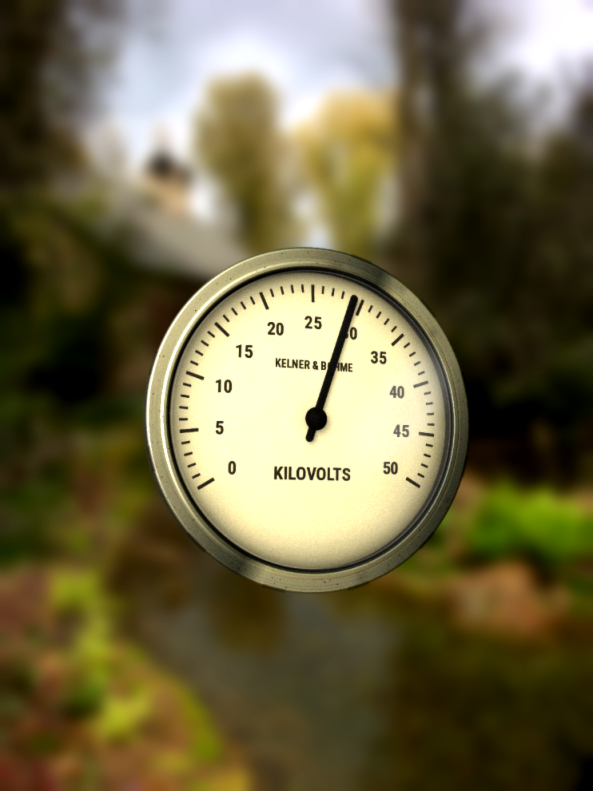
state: 29 kV
